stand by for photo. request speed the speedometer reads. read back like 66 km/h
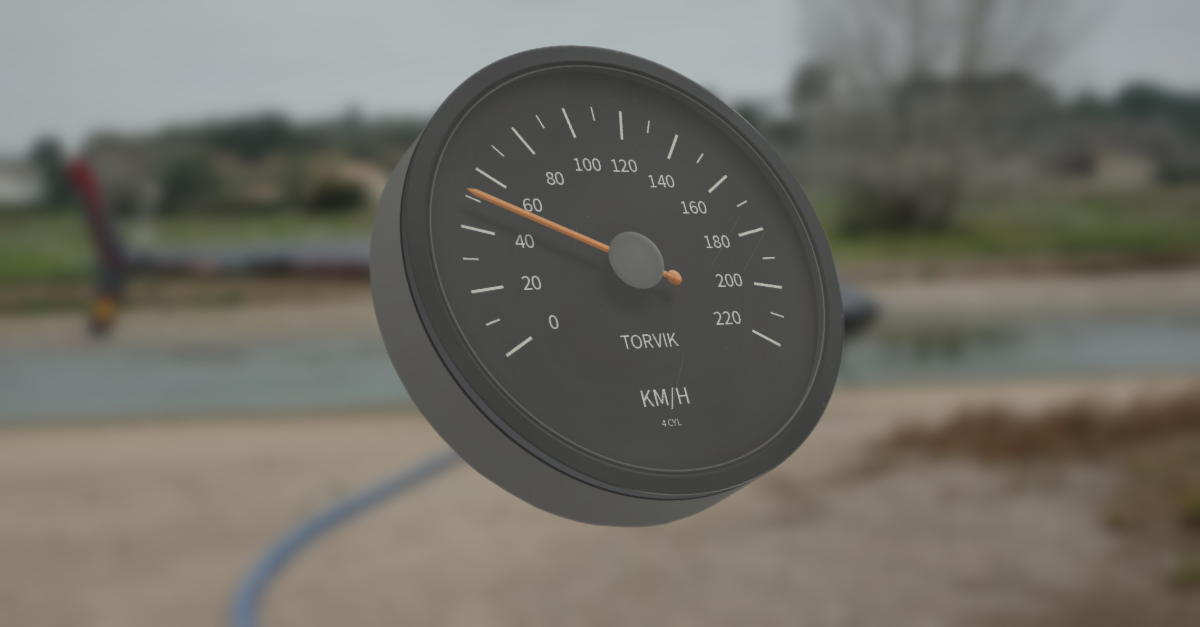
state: 50 km/h
